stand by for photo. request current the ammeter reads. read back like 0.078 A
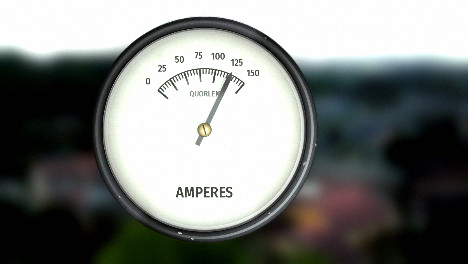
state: 125 A
